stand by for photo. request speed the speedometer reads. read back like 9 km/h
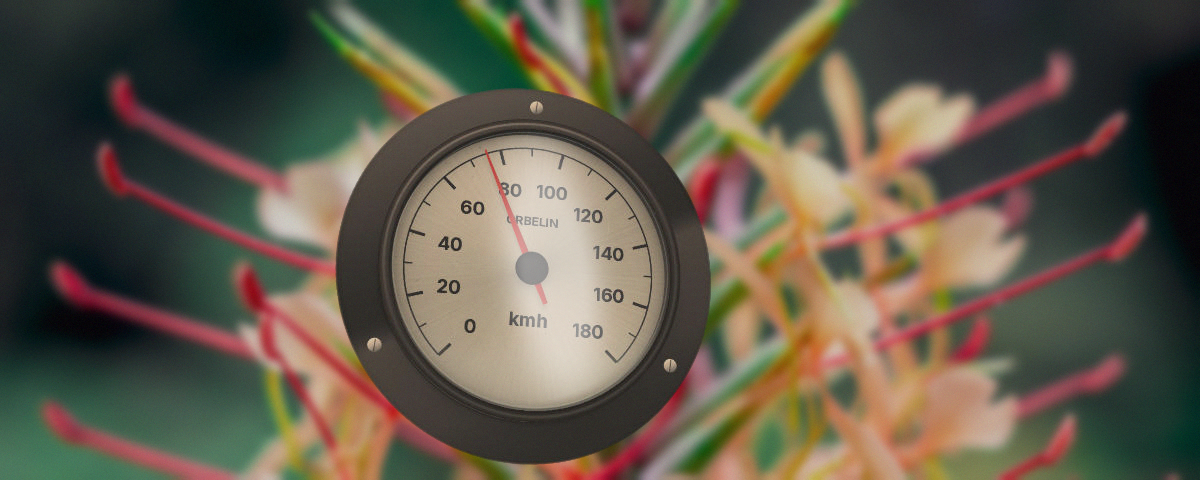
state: 75 km/h
